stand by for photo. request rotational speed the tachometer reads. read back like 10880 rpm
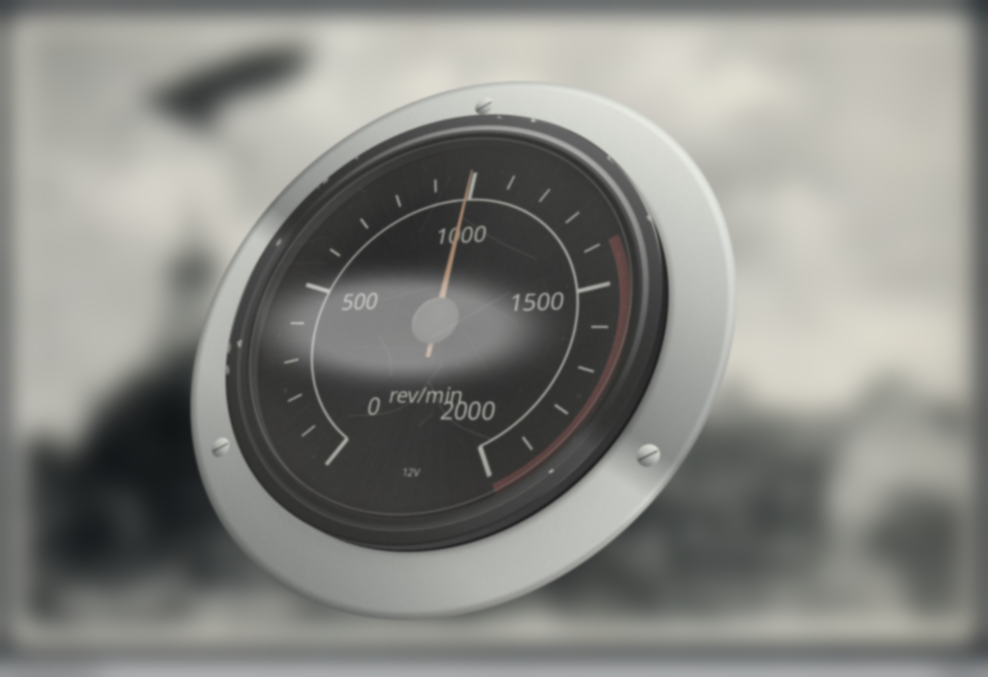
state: 1000 rpm
